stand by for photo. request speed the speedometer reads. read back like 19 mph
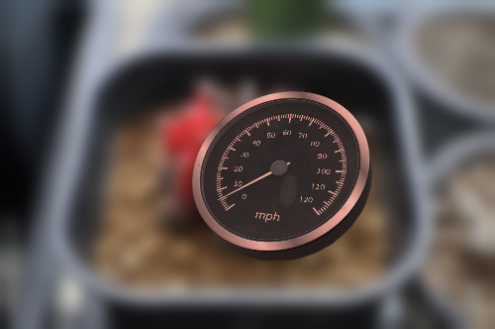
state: 5 mph
